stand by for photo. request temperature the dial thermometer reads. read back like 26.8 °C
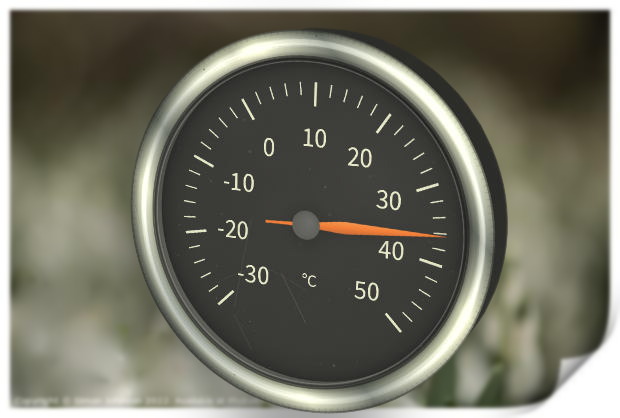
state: 36 °C
